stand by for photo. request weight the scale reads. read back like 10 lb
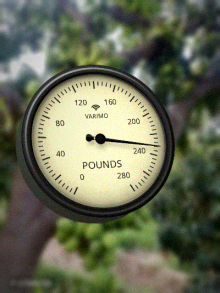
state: 232 lb
